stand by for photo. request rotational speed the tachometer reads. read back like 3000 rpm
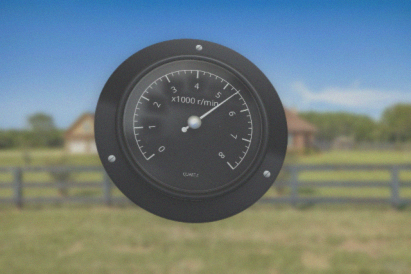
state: 5400 rpm
